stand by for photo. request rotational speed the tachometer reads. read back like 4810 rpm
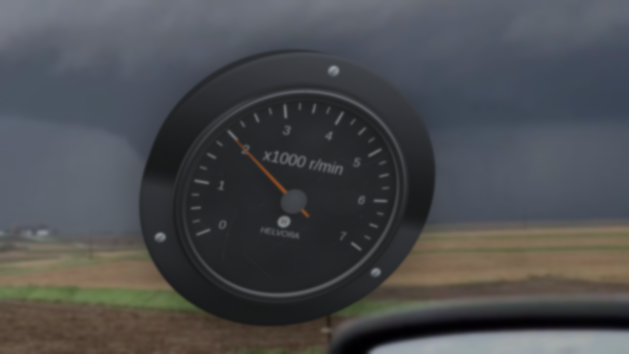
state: 2000 rpm
